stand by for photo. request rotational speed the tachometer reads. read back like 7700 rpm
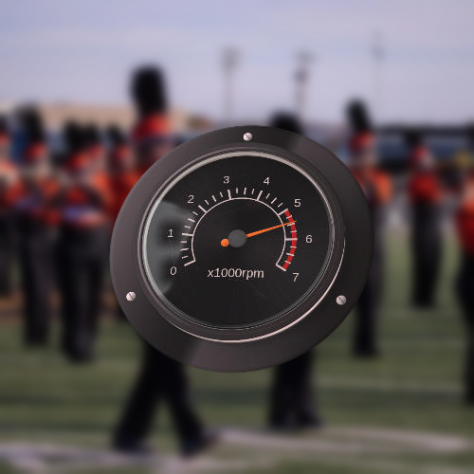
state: 5500 rpm
